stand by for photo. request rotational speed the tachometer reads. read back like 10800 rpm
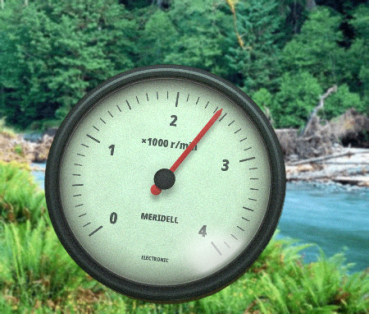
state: 2450 rpm
